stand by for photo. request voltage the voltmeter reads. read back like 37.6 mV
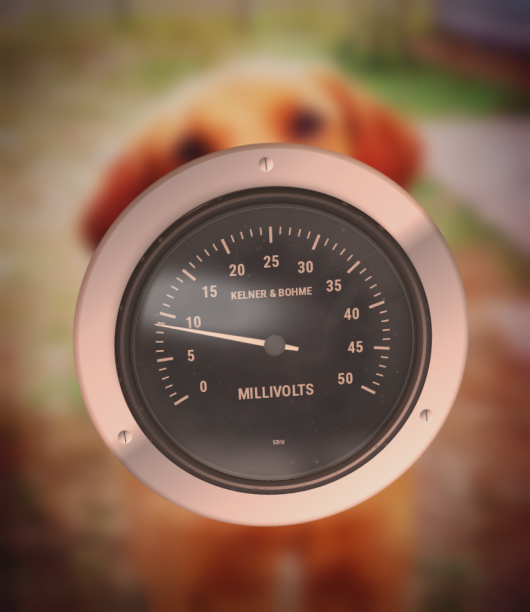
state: 9 mV
